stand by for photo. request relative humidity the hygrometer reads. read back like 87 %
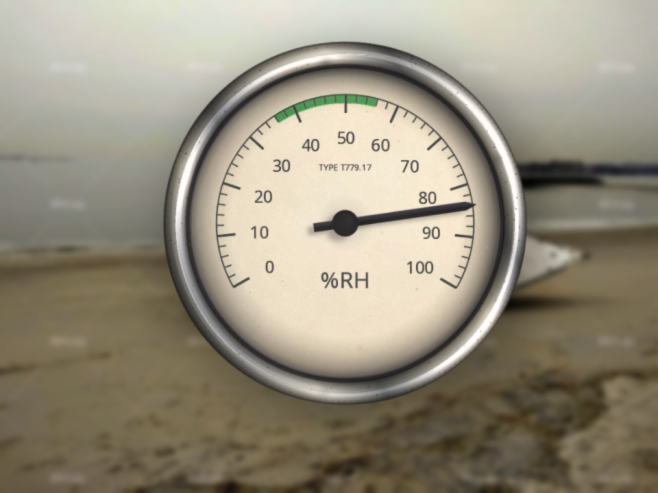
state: 84 %
